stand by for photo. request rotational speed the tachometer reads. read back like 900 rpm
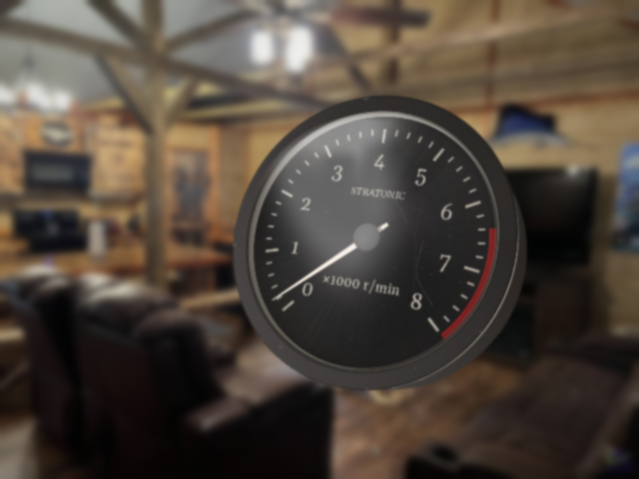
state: 200 rpm
